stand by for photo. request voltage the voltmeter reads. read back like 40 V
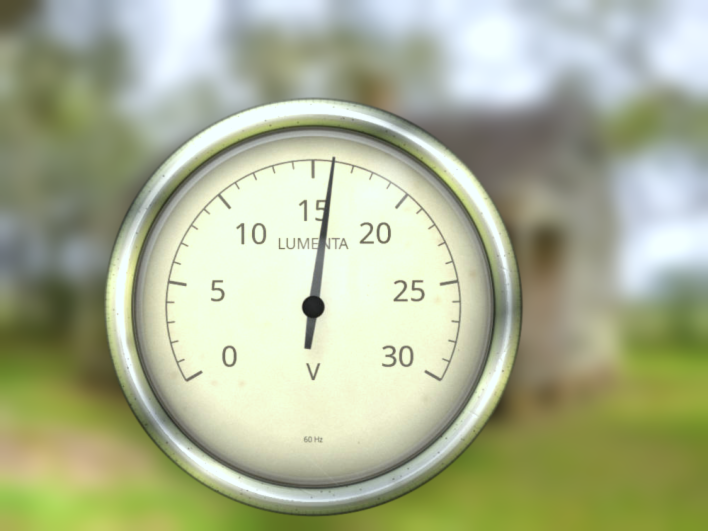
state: 16 V
